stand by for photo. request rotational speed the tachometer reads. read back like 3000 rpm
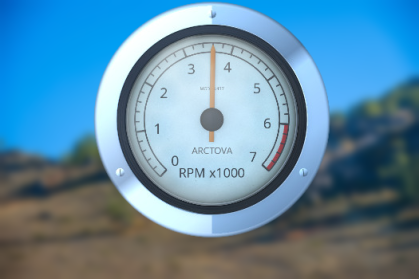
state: 3600 rpm
